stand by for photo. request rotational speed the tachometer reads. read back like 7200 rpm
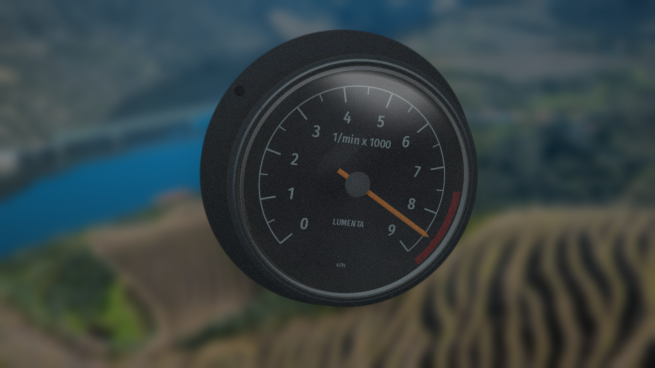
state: 8500 rpm
